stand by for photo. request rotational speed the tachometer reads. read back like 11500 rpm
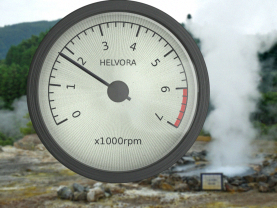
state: 1800 rpm
